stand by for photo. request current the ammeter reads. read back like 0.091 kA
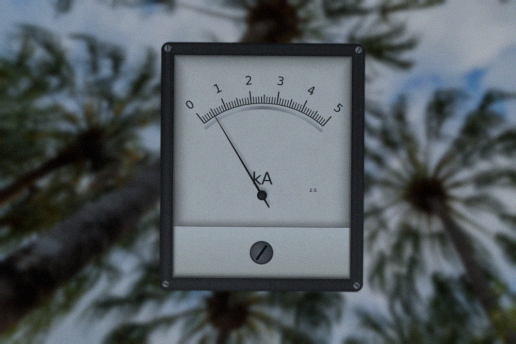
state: 0.5 kA
